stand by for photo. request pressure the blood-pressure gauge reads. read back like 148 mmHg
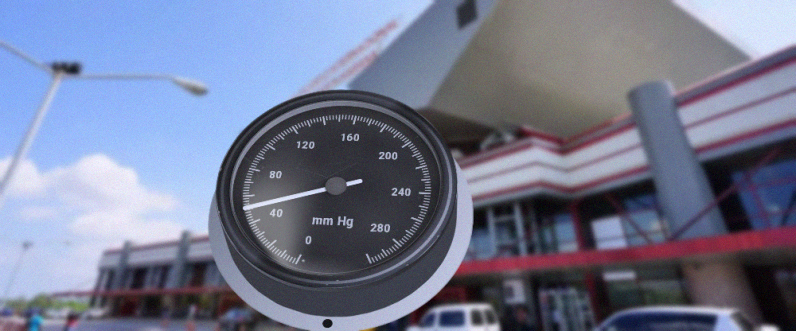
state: 50 mmHg
